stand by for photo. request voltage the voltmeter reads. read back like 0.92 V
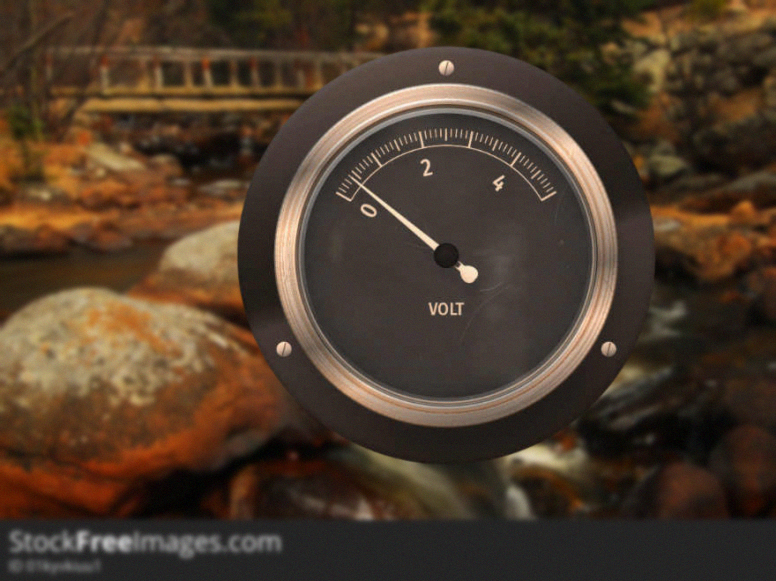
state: 0.4 V
